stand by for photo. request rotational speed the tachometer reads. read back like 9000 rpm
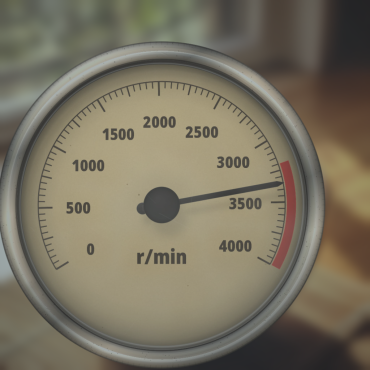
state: 3350 rpm
